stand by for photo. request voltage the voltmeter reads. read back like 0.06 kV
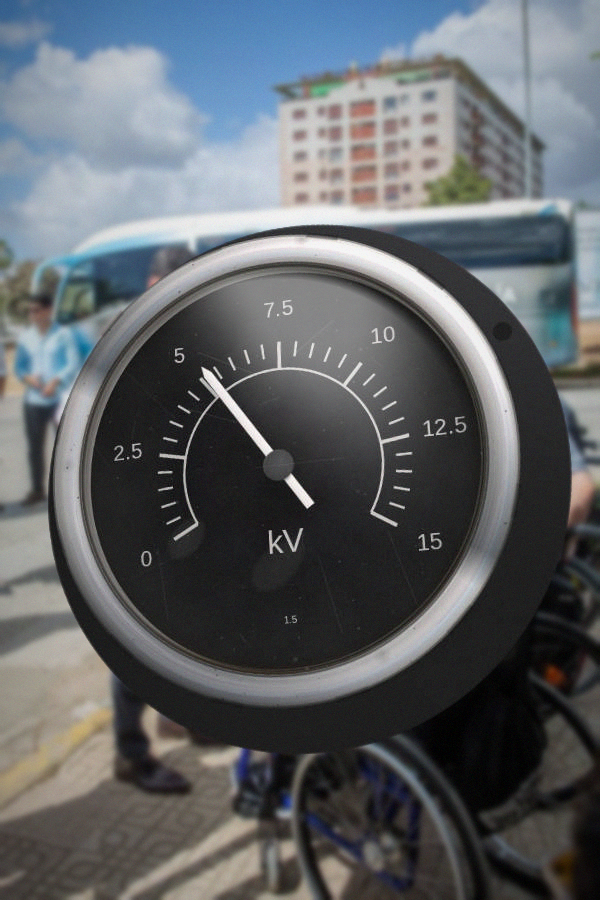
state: 5.25 kV
